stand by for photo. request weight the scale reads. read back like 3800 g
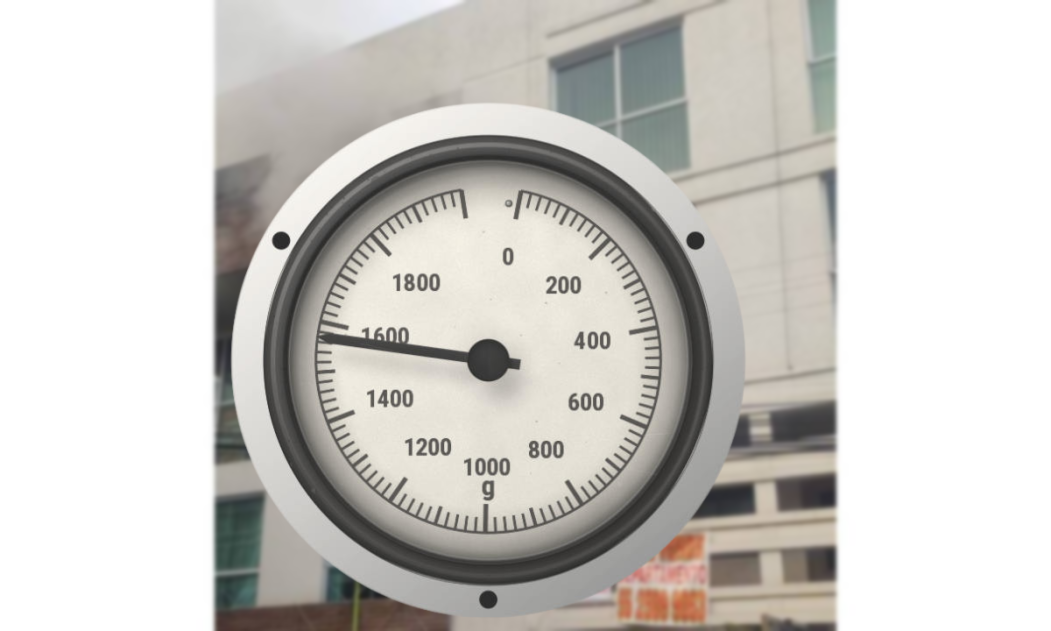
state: 1570 g
